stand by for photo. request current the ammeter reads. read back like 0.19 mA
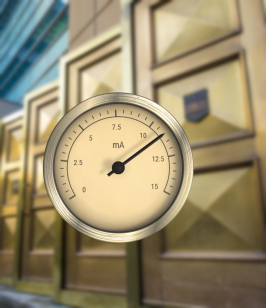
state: 11 mA
